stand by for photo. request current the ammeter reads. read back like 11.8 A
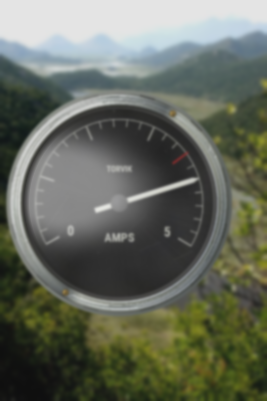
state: 4 A
